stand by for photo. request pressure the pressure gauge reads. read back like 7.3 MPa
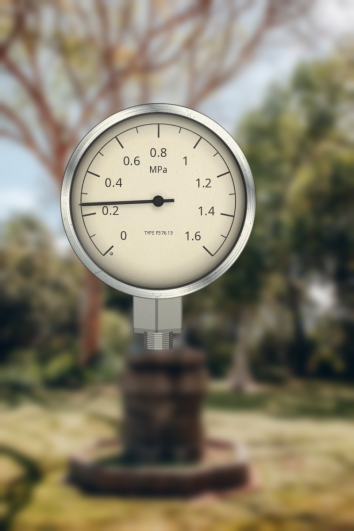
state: 0.25 MPa
